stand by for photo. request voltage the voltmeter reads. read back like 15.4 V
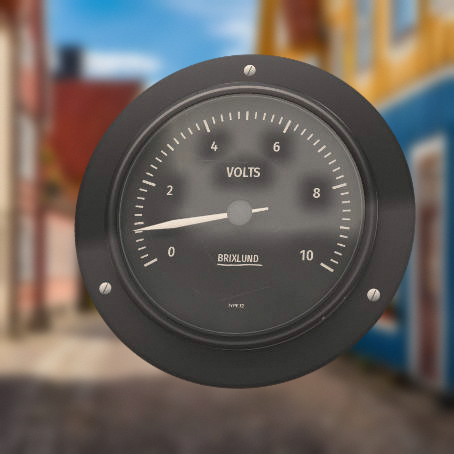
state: 0.8 V
